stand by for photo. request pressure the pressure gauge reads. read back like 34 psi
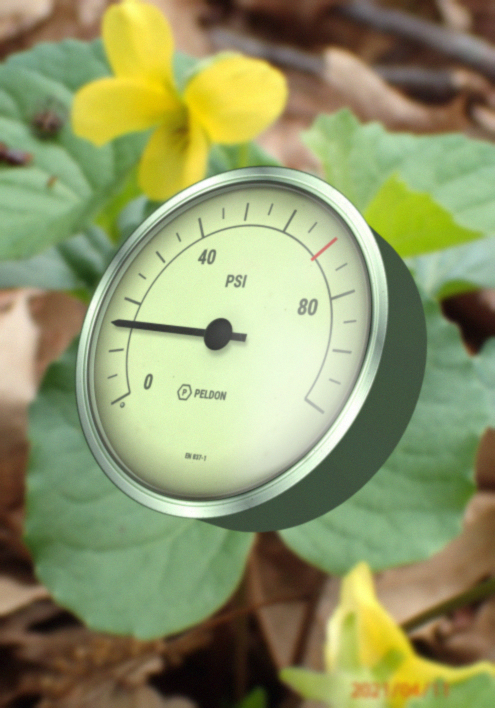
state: 15 psi
